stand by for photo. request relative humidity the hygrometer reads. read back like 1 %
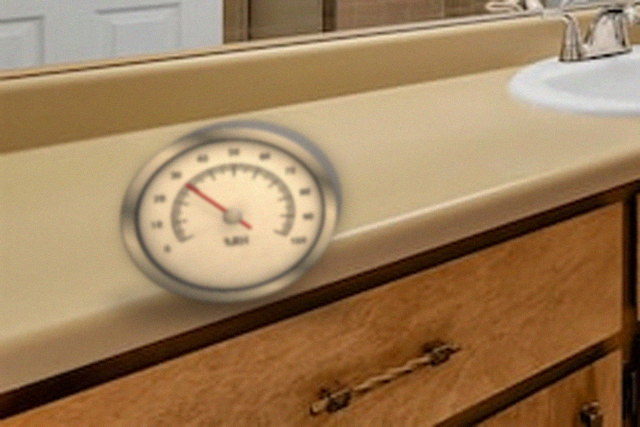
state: 30 %
